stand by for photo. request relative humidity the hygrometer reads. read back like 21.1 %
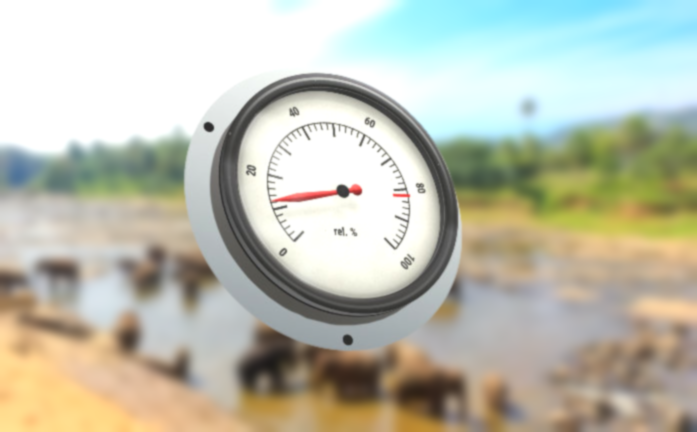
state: 12 %
